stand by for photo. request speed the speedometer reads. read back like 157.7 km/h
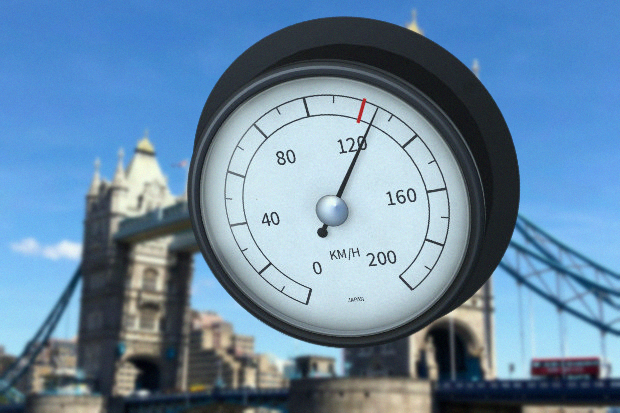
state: 125 km/h
